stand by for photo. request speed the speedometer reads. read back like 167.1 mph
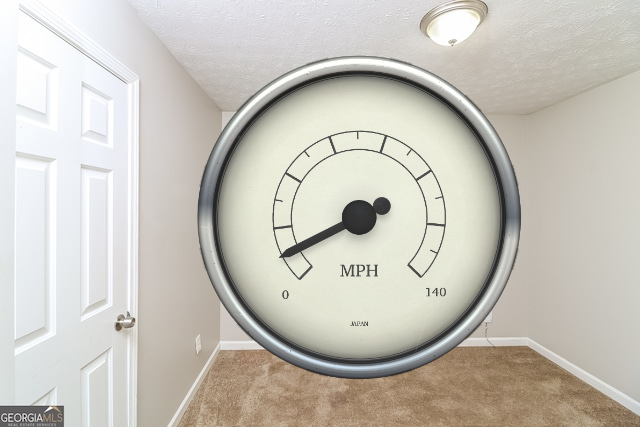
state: 10 mph
